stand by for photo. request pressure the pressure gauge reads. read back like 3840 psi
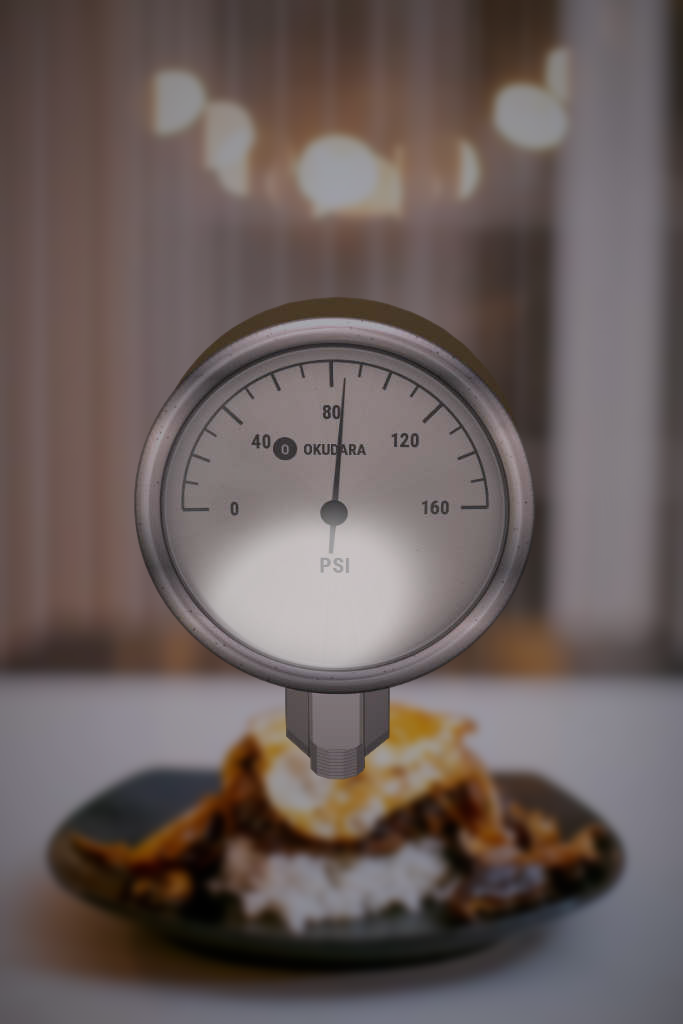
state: 85 psi
